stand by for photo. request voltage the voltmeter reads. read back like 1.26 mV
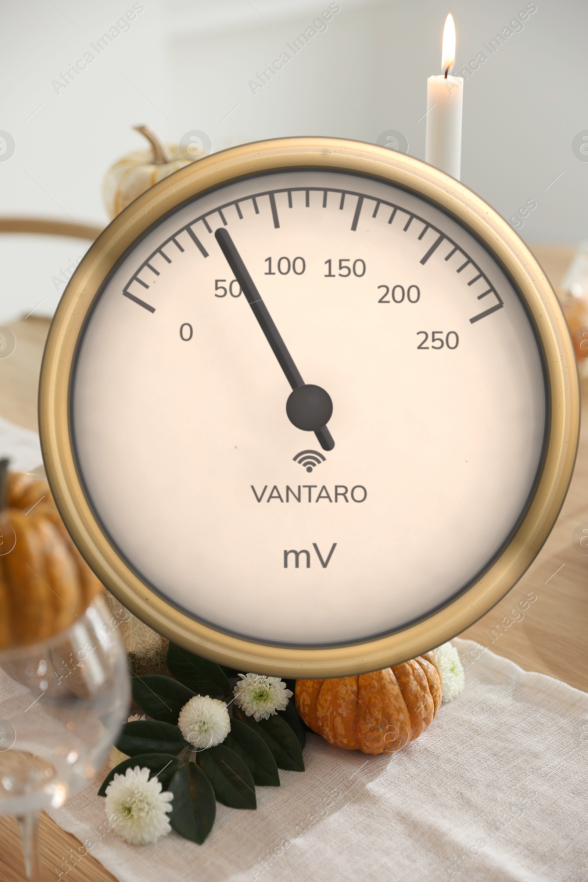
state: 65 mV
